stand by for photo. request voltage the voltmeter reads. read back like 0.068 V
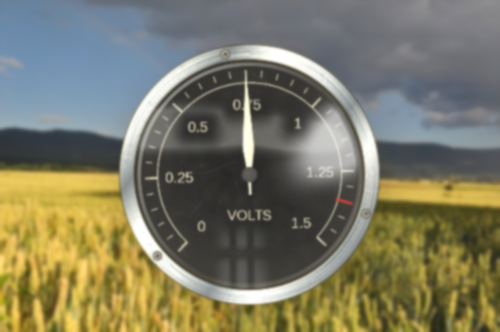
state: 0.75 V
